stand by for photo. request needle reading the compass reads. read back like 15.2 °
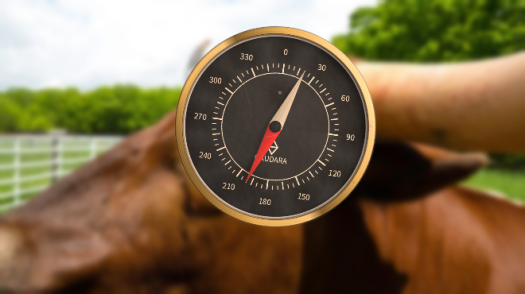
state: 200 °
